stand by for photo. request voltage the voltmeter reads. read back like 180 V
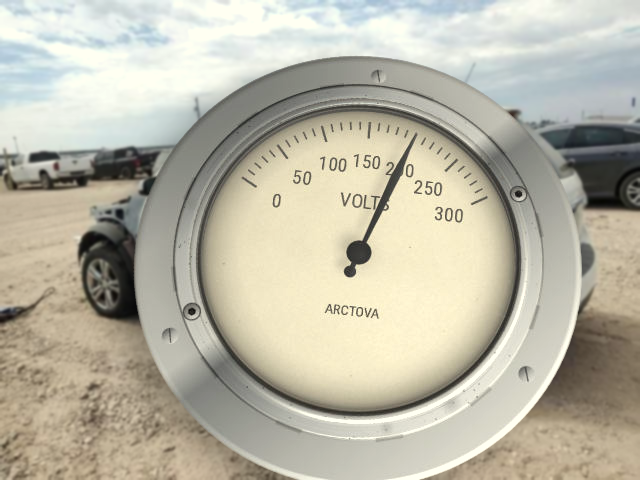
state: 200 V
